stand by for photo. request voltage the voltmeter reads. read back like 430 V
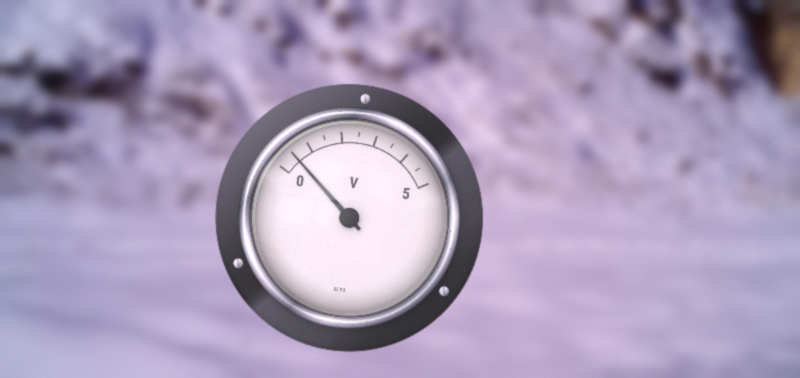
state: 0.5 V
